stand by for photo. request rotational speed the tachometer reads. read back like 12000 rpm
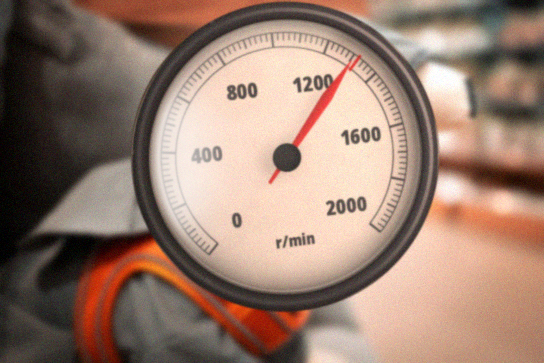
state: 1300 rpm
